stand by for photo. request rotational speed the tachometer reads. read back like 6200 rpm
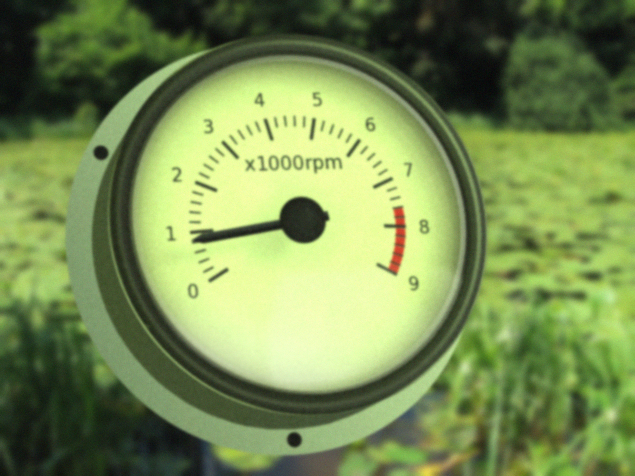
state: 800 rpm
